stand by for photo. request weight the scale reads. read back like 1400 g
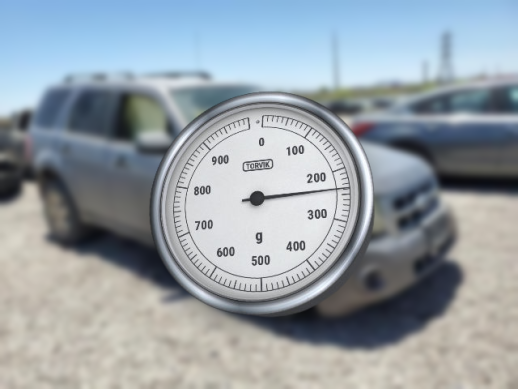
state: 240 g
